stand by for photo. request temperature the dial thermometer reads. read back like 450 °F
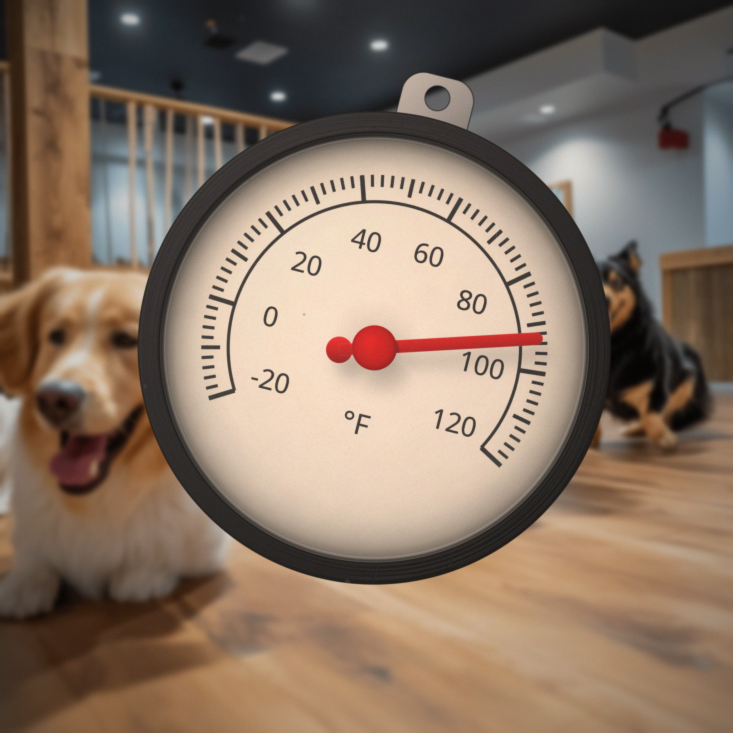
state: 93 °F
